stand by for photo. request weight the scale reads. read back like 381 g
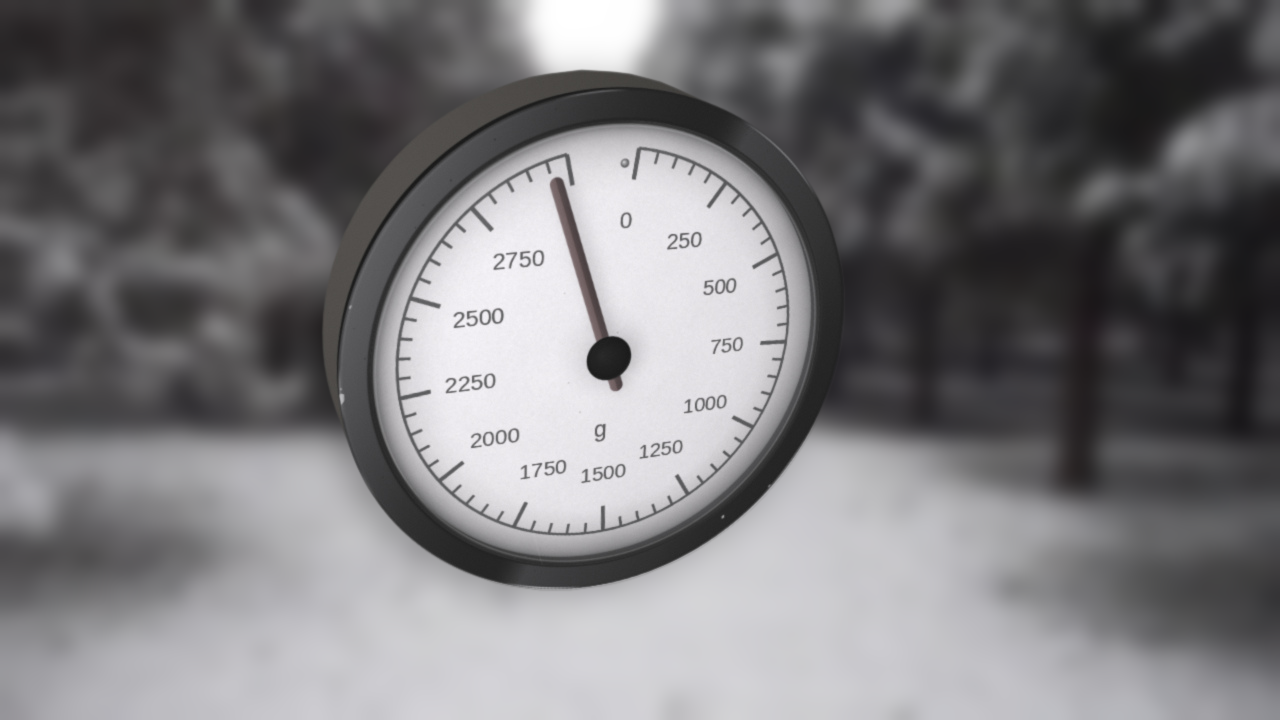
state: 2950 g
